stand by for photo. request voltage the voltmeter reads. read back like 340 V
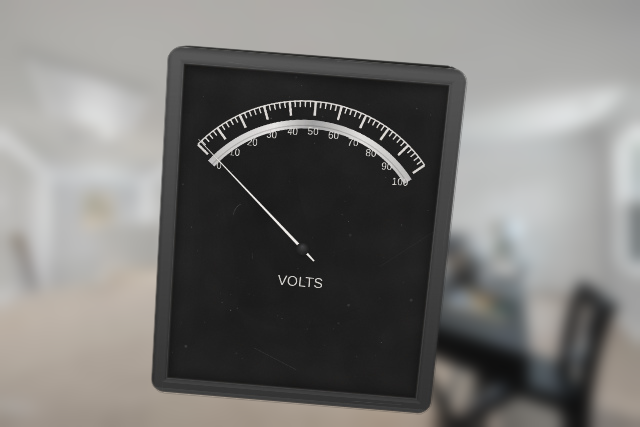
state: 2 V
